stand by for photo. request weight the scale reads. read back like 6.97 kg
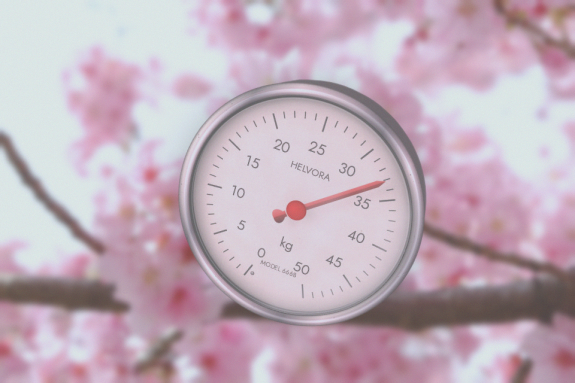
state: 33 kg
